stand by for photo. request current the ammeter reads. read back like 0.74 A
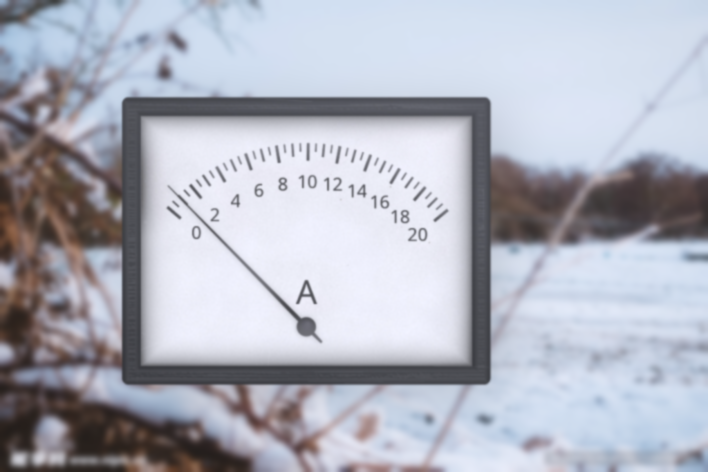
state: 1 A
